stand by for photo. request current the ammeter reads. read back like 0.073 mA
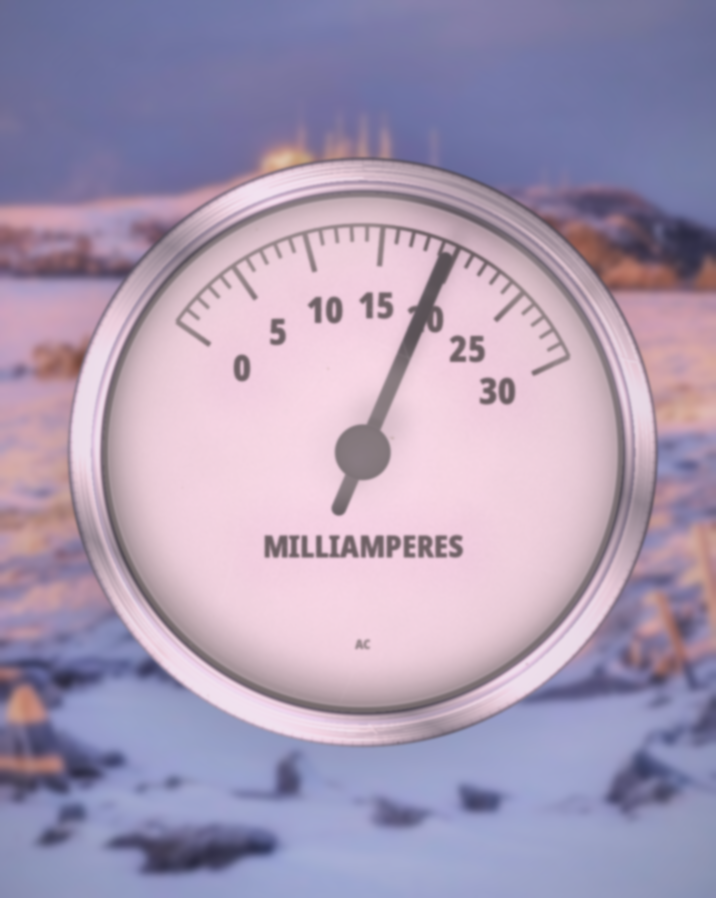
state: 19.5 mA
